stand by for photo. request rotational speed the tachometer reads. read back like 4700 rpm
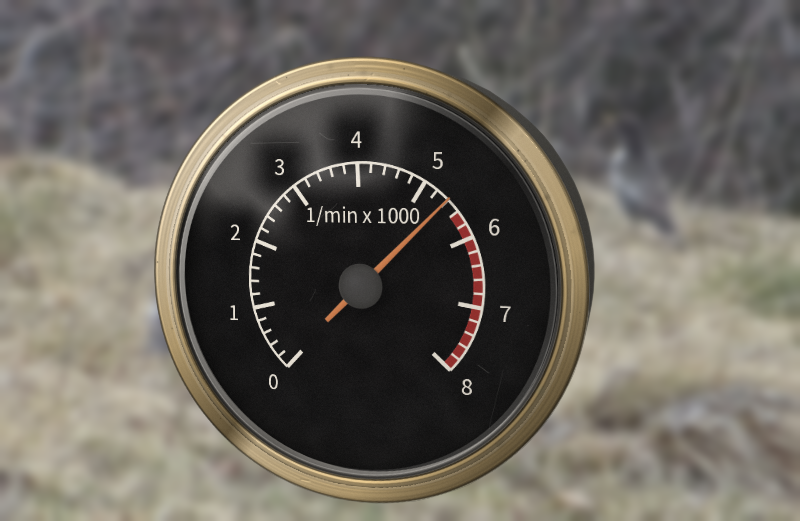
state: 5400 rpm
